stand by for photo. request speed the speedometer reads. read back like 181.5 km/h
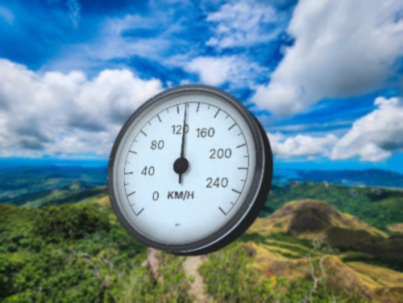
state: 130 km/h
